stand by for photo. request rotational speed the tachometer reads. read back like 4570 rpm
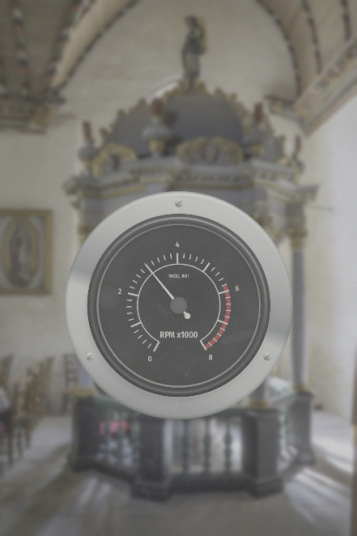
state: 3000 rpm
